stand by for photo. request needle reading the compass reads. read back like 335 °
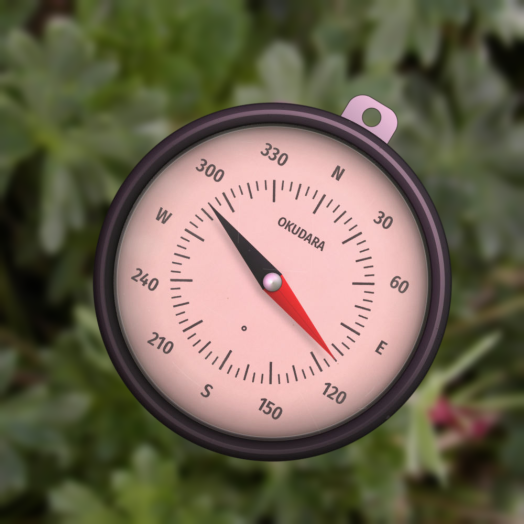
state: 110 °
